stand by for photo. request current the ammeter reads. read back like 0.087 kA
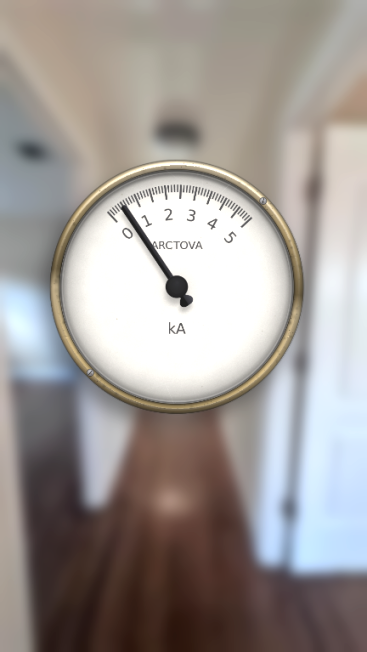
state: 0.5 kA
